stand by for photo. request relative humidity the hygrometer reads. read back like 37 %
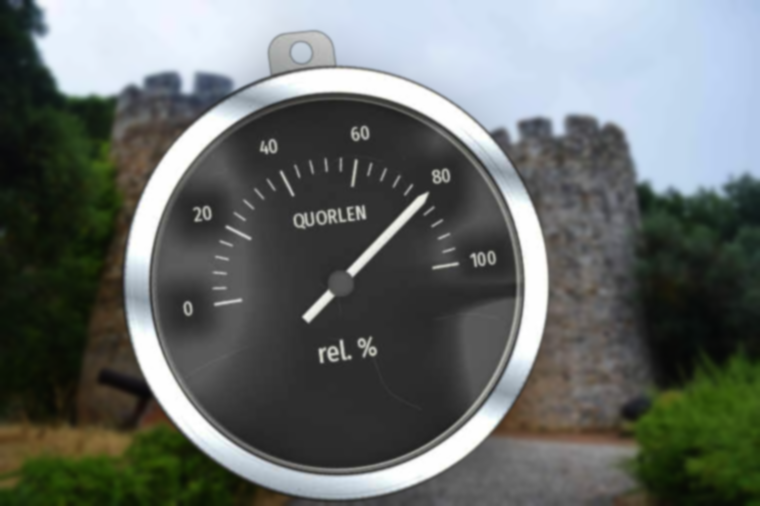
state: 80 %
